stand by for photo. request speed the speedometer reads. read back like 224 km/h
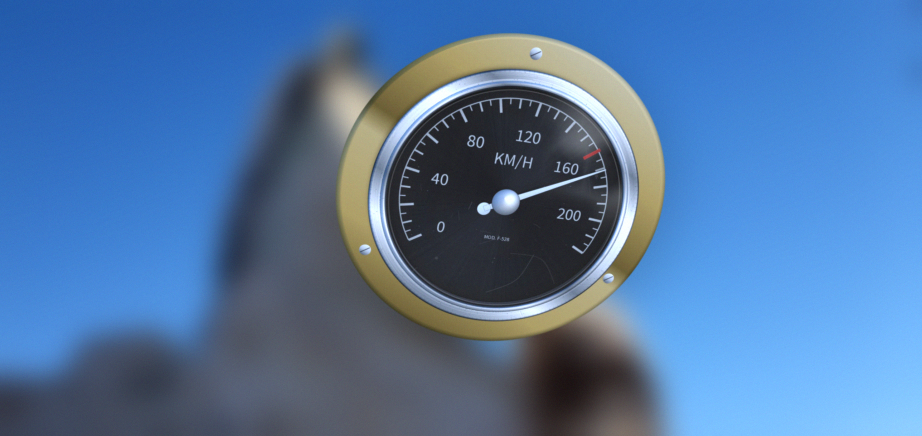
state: 170 km/h
